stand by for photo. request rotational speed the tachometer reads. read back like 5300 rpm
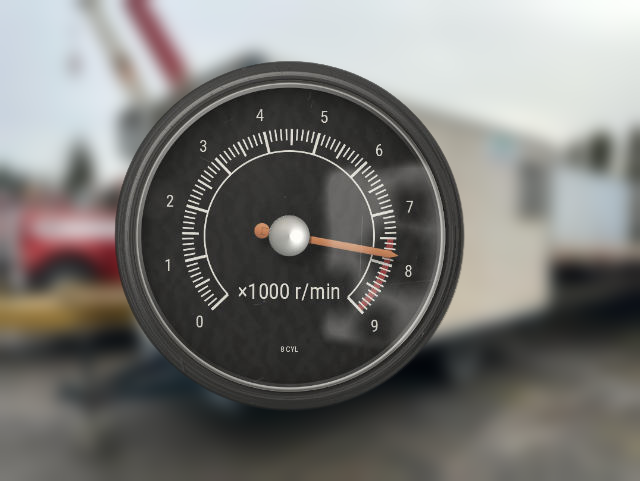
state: 7800 rpm
